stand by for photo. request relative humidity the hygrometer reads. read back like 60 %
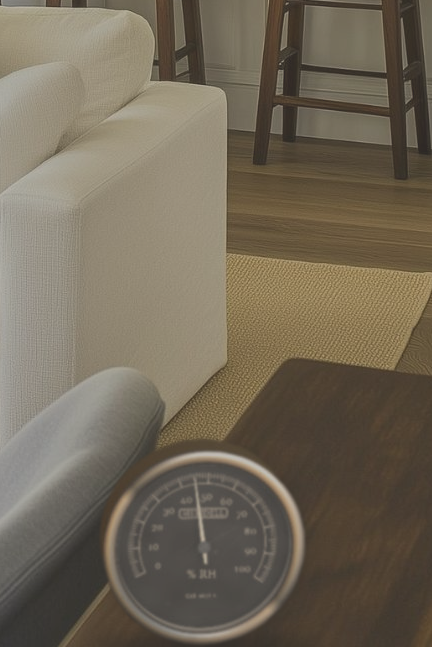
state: 45 %
